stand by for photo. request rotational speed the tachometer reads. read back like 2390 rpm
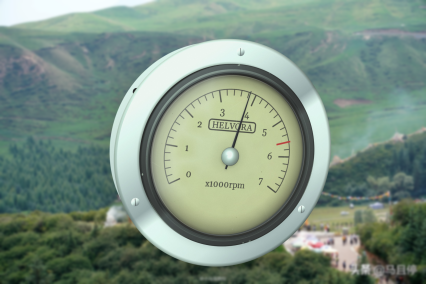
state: 3800 rpm
